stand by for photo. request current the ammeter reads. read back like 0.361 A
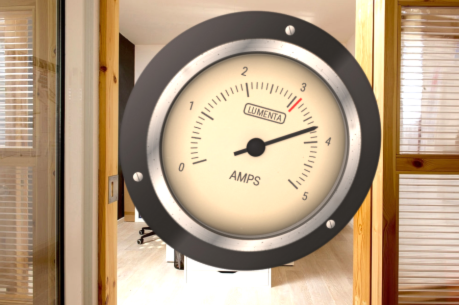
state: 3.7 A
